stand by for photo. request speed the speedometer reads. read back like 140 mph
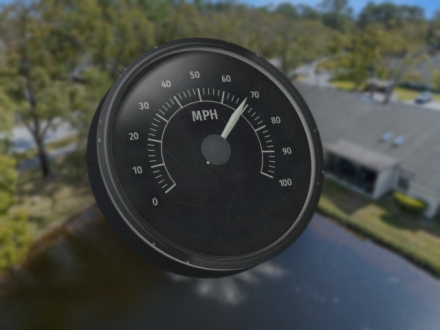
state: 68 mph
